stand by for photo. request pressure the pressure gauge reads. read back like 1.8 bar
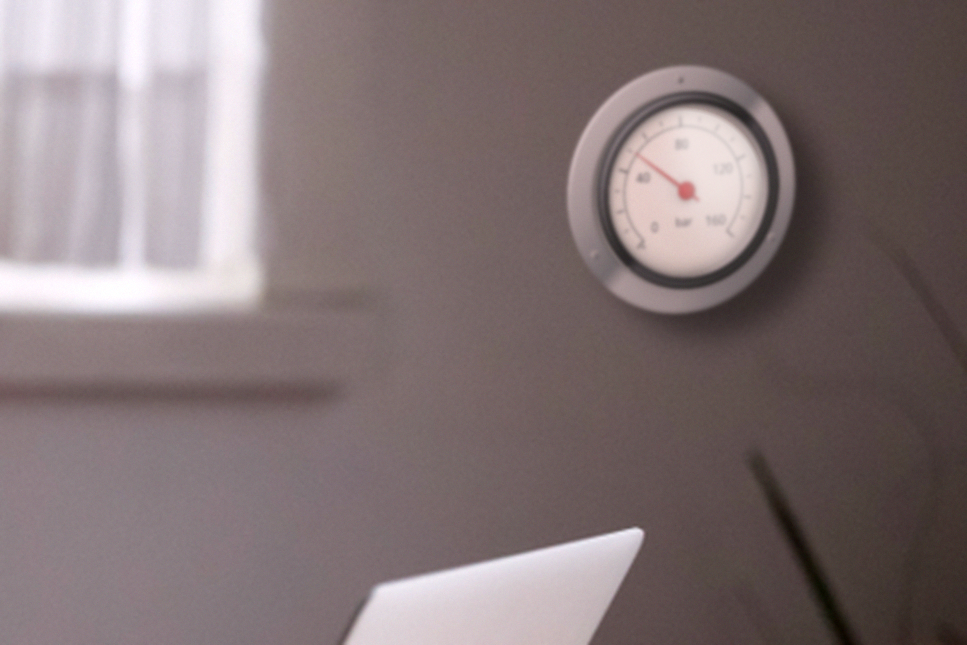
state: 50 bar
